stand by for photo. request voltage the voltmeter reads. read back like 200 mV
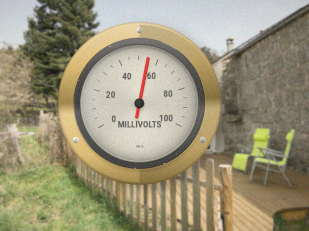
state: 55 mV
